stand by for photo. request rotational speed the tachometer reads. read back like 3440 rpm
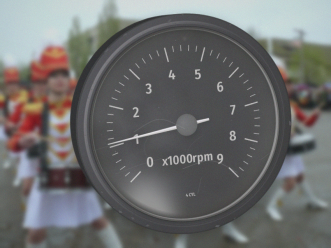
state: 1100 rpm
